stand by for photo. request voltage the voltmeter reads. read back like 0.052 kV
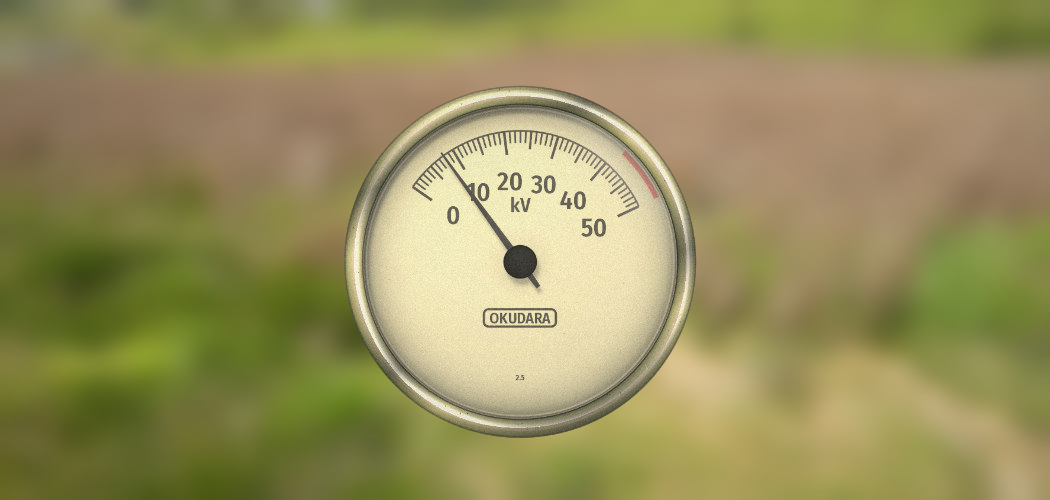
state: 8 kV
